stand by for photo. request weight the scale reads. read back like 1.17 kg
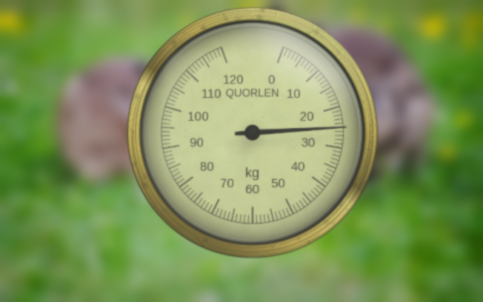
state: 25 kg
